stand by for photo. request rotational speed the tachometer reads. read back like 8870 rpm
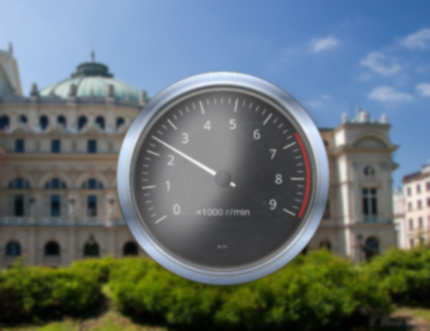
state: 2400 rpm
